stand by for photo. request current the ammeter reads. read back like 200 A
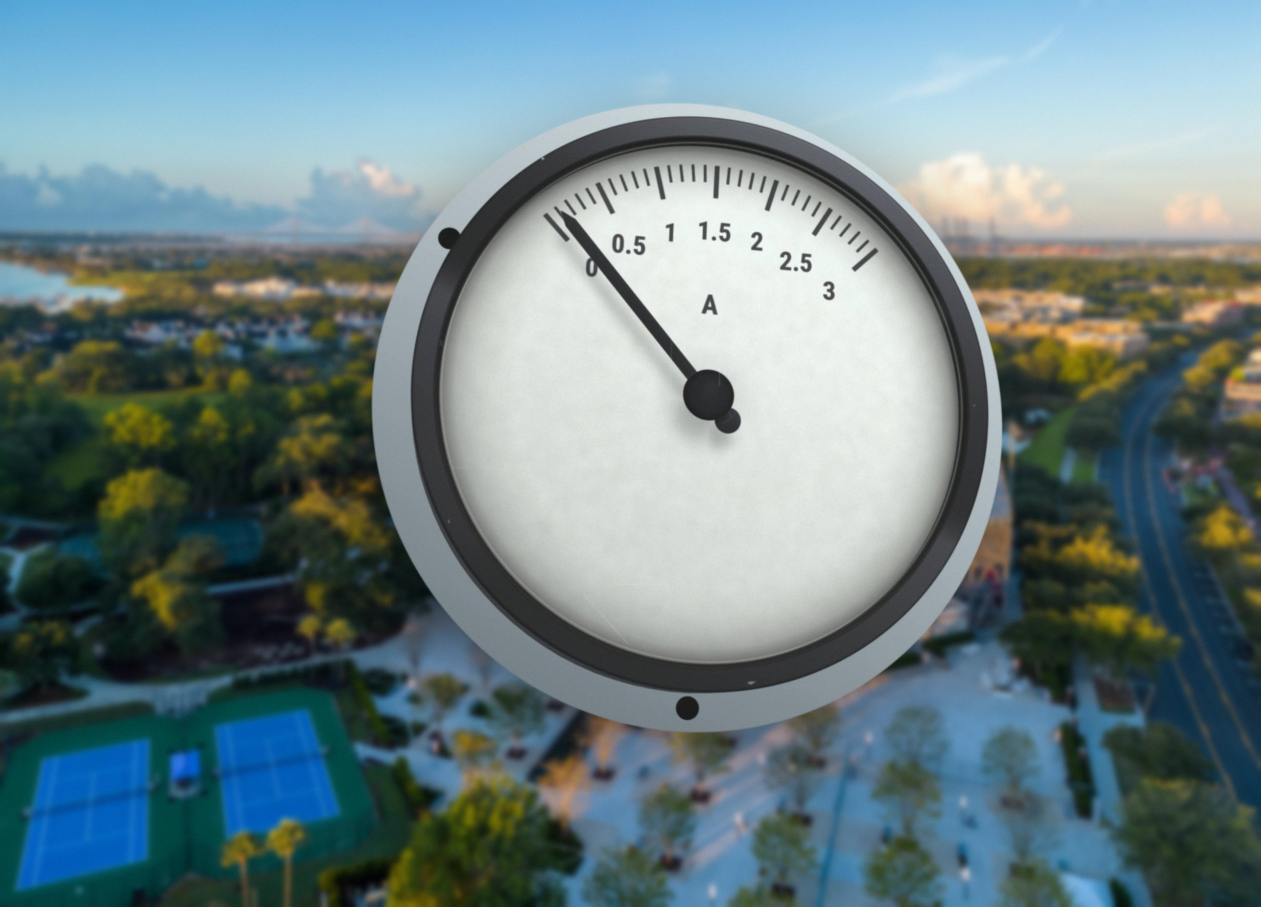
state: 0.1 A
